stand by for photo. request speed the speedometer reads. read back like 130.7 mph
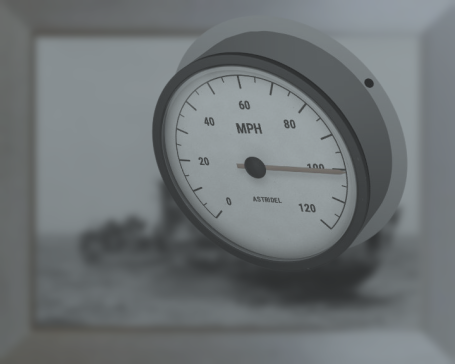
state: 100 mph
